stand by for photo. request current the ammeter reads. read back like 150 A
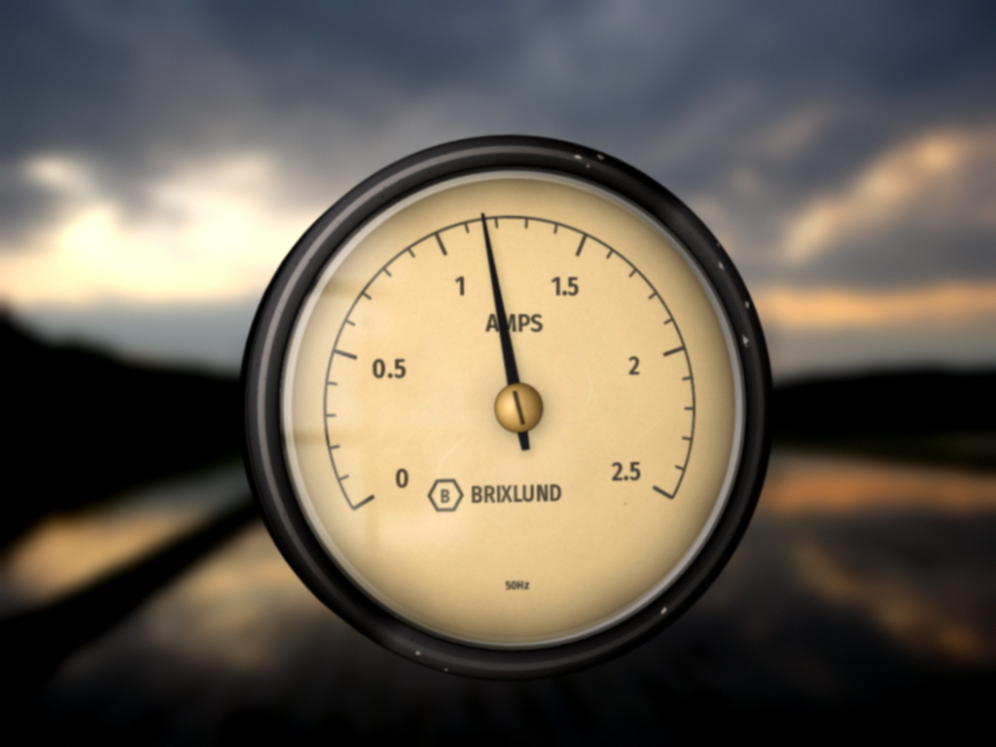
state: 1.15 A
